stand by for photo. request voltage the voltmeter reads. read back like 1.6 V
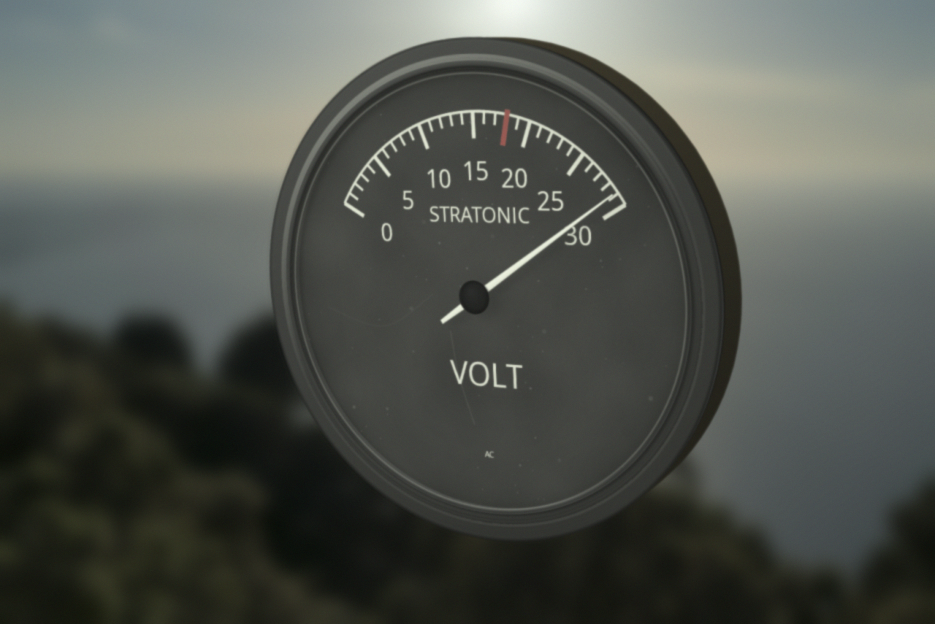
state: 29 V
